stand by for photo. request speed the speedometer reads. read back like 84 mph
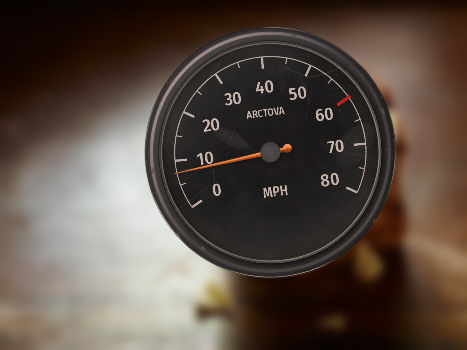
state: 7.5 mph
